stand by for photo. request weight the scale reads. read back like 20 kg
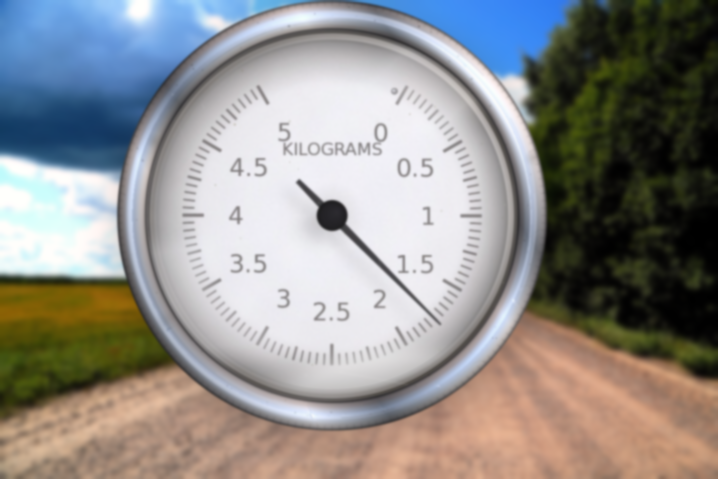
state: 1.75 kg
